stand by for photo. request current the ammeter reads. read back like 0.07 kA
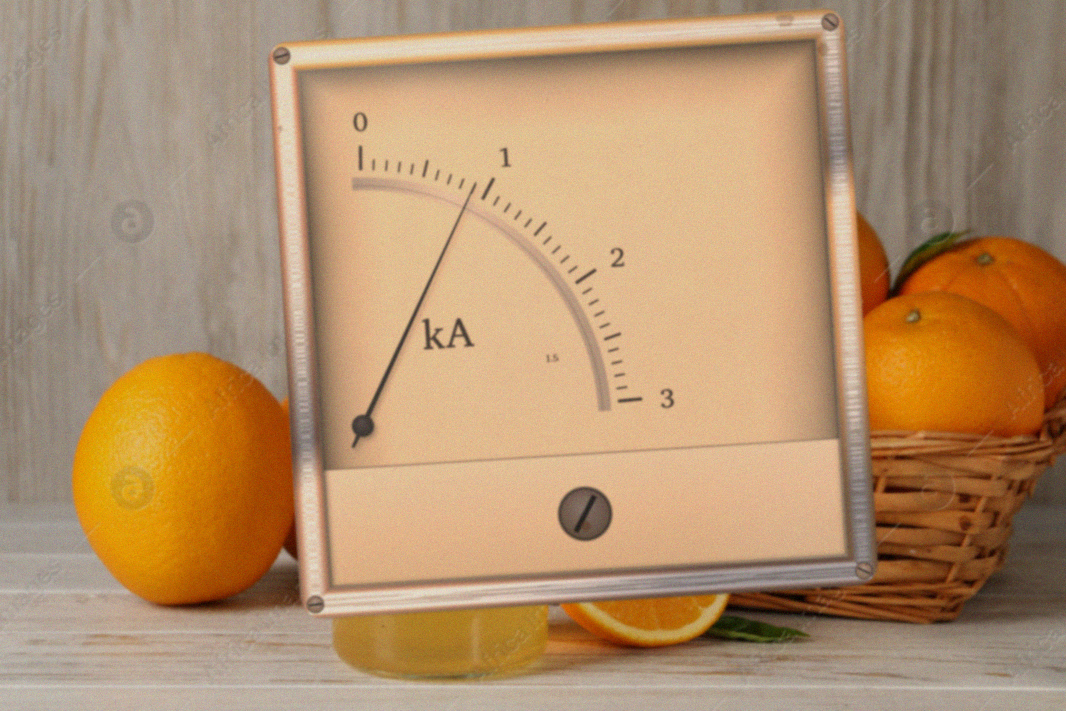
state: 0.9 kA
